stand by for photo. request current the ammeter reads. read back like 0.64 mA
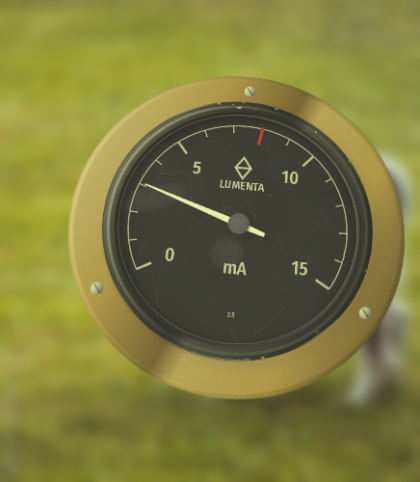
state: 3 mA
